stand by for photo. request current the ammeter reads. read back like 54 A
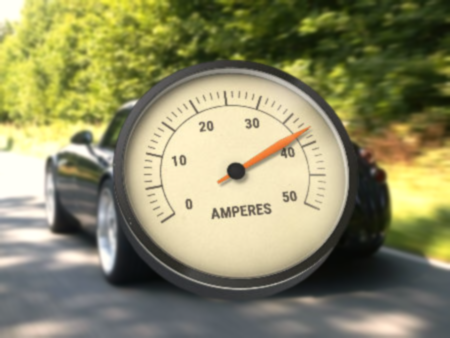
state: 38 A
